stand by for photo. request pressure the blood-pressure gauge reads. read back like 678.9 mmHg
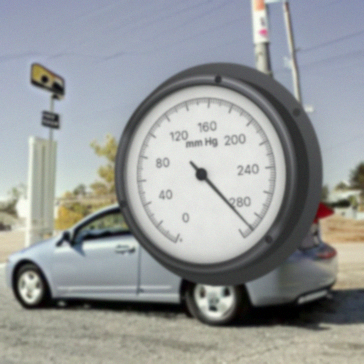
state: 290 mmHg
